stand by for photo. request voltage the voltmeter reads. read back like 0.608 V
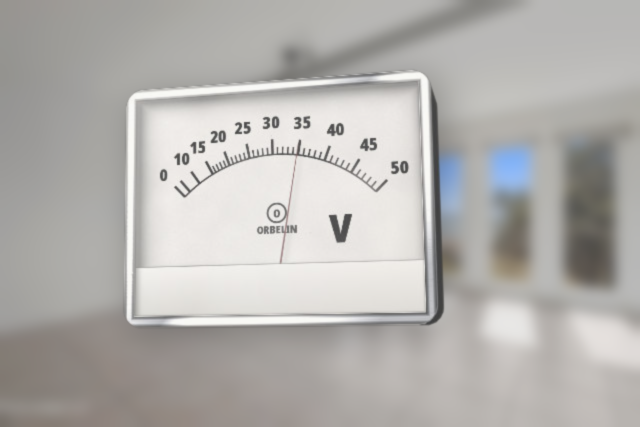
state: 35 V
